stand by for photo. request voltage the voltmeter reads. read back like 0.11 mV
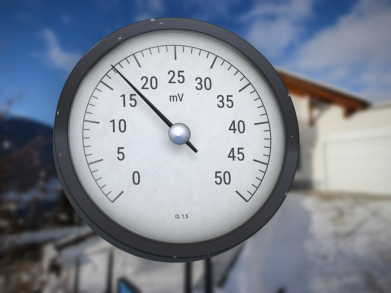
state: 17 mV
